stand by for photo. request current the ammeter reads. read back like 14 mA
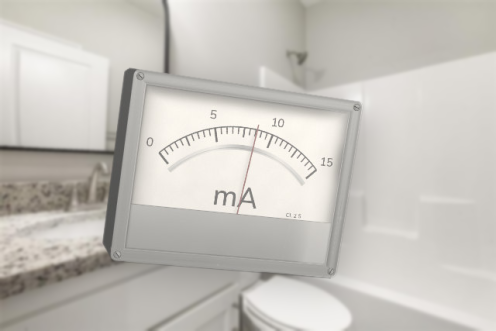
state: 8.5 mA
